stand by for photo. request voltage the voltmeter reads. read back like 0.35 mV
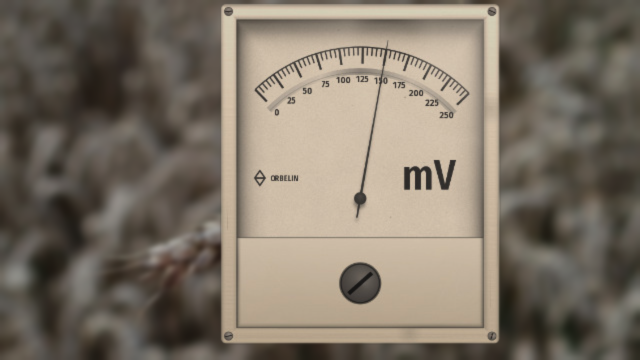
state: 150 mV
